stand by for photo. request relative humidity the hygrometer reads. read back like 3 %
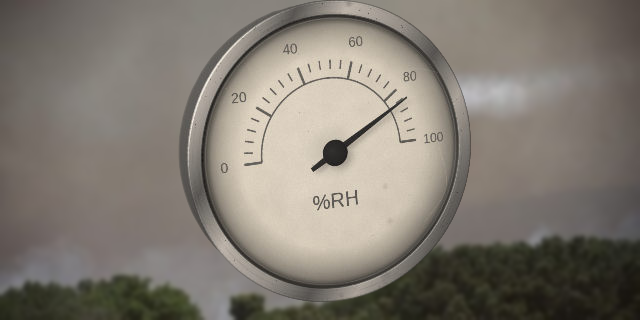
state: 84 %
